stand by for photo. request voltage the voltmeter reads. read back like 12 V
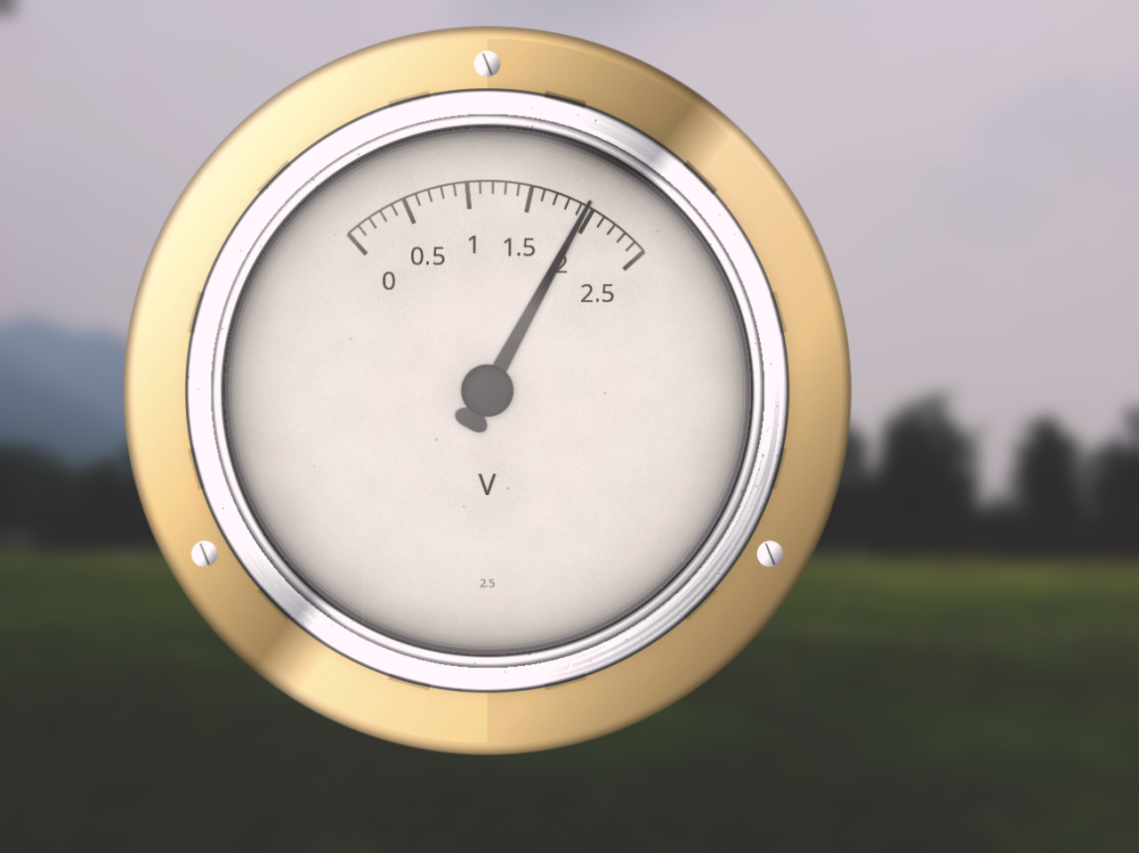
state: 1.95 V
